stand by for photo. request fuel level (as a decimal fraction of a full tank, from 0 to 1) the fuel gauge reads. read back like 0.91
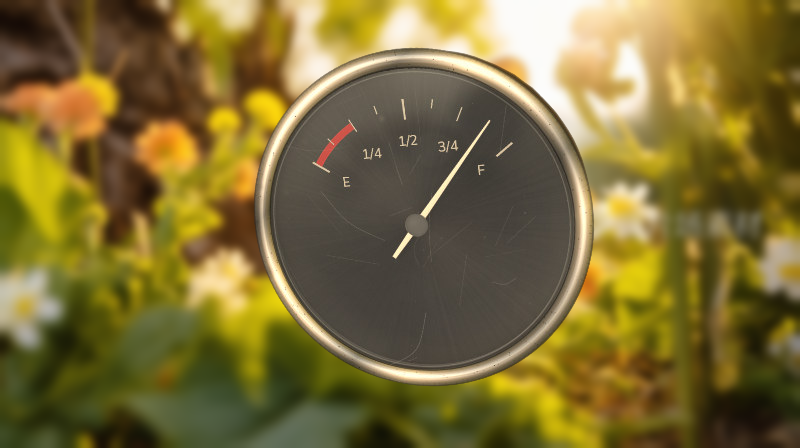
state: 0.875
